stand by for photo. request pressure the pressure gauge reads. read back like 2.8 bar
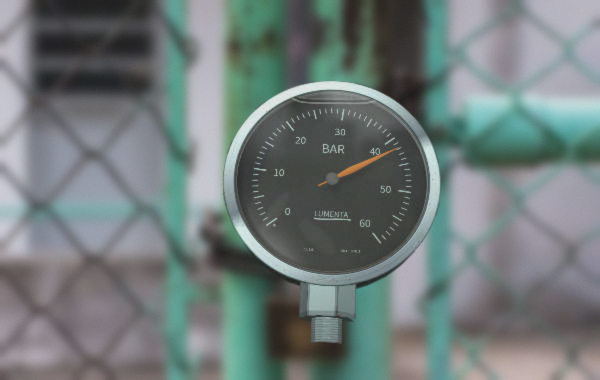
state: 42 bar
